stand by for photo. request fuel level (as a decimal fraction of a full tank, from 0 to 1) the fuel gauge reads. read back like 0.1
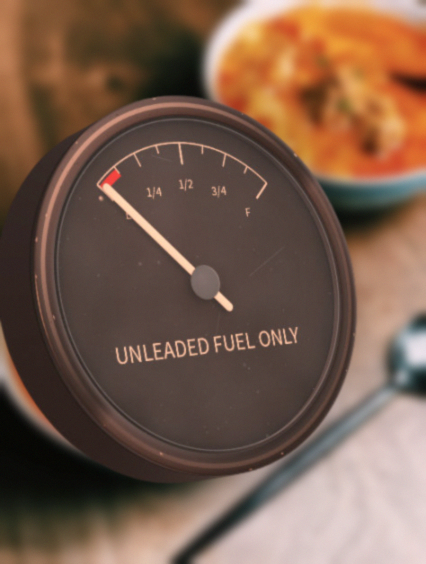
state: 0
